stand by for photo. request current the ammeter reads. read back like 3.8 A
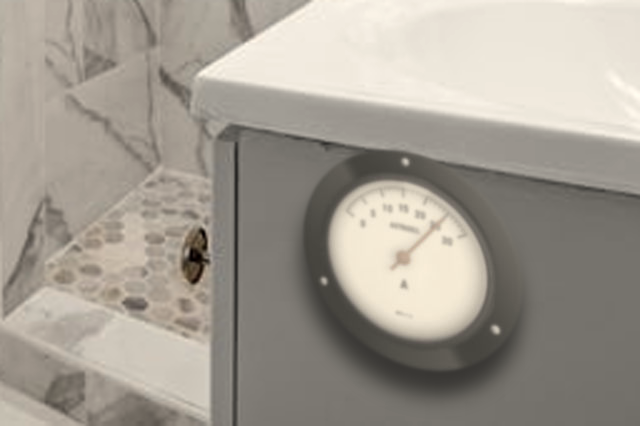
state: 25 A
